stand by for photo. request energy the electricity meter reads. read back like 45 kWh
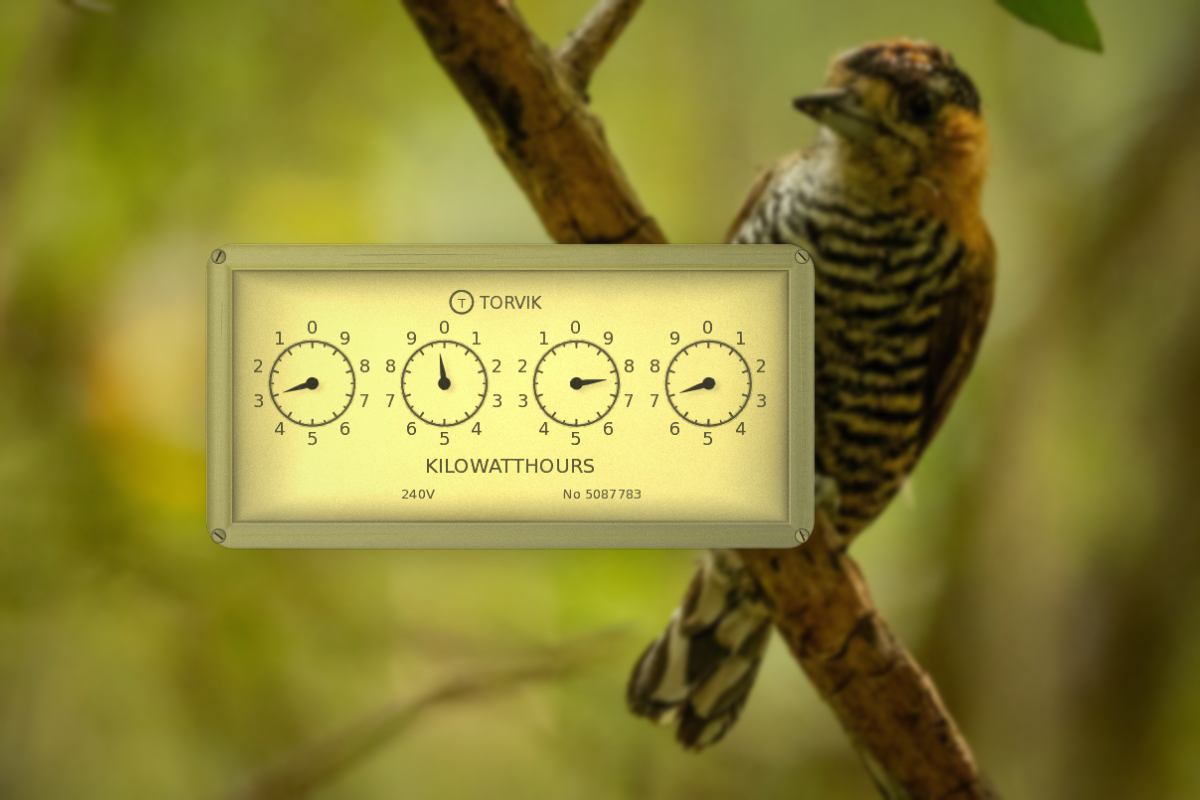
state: 2977 kWh
